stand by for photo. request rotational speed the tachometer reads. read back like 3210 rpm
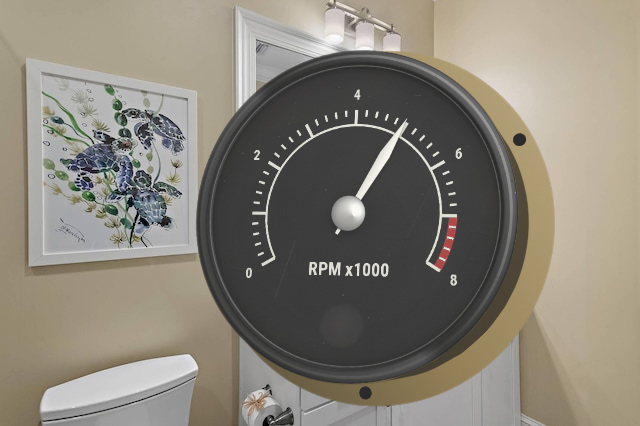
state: 5000 rpm
